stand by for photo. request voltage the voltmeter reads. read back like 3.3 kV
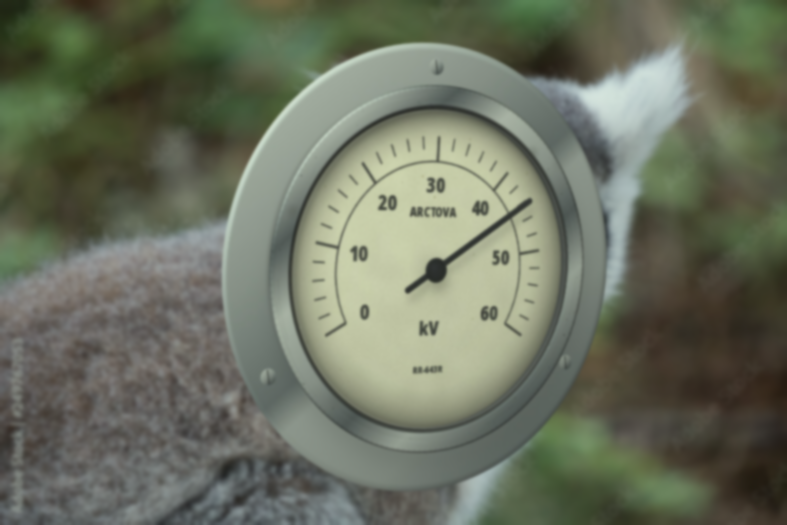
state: 44 kV
